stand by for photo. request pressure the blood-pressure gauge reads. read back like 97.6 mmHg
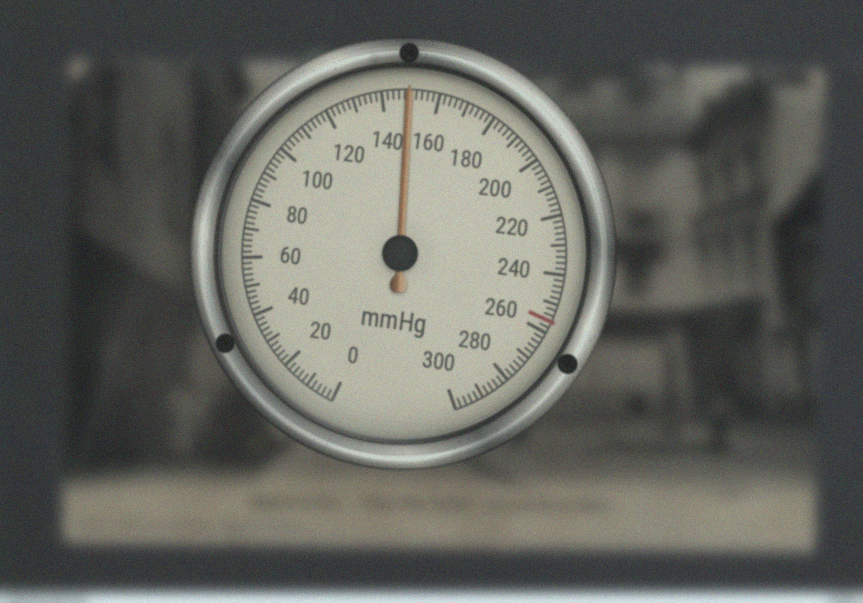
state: 150 mmHg
